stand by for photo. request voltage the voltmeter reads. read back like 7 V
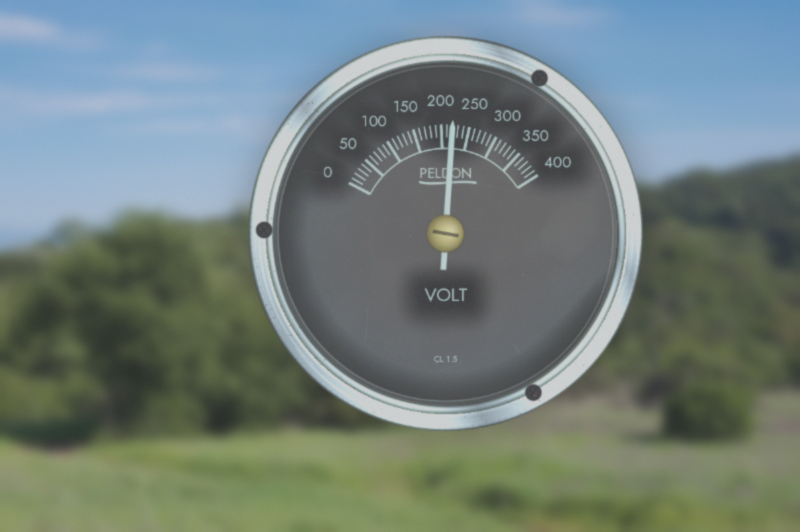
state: 220 V
